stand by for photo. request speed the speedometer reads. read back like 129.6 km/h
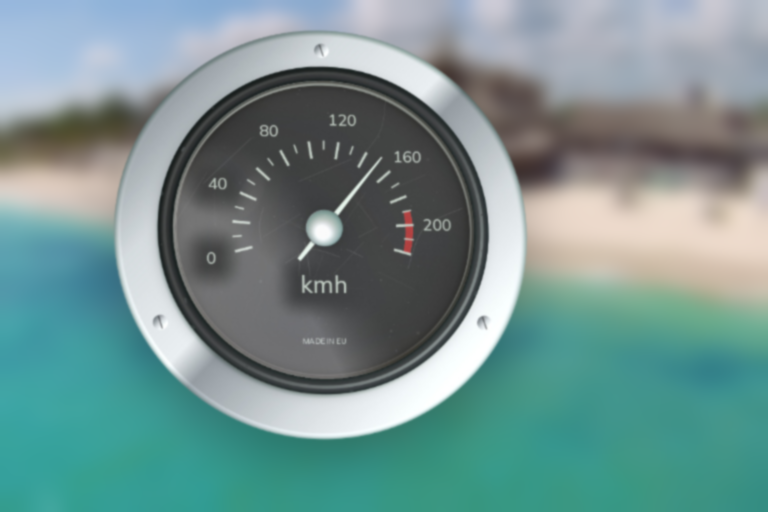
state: 150 km/h
